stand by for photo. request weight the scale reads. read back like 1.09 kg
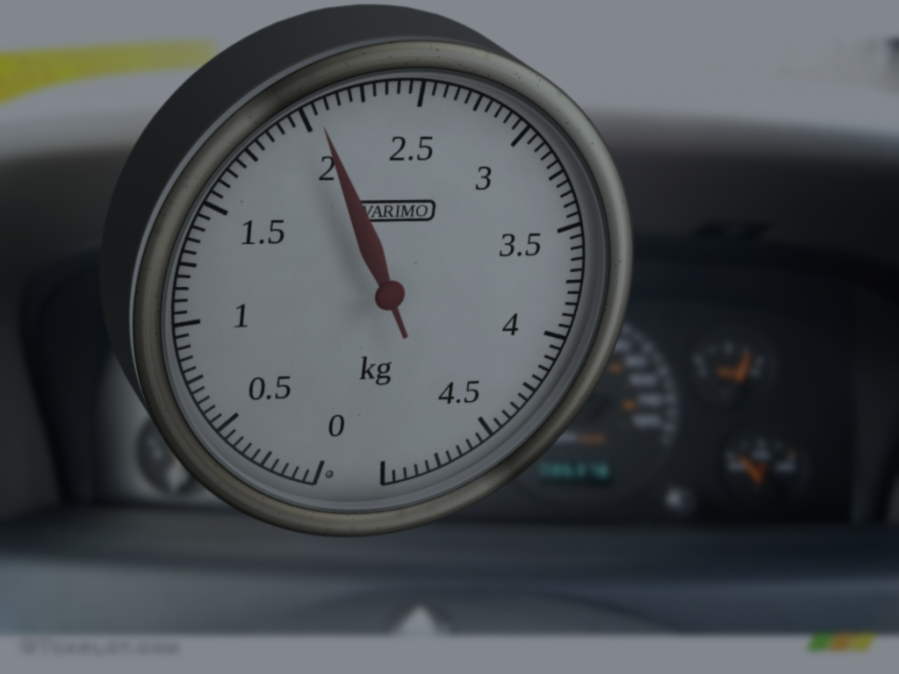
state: 2.05 kg
